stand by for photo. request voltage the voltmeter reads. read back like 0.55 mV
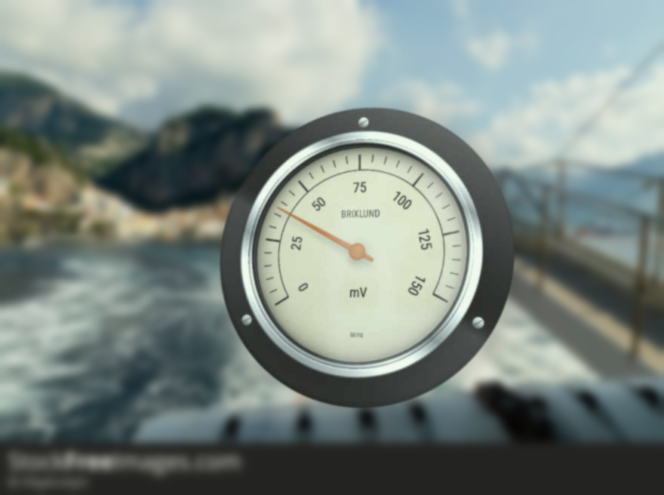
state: 37.5 mV
